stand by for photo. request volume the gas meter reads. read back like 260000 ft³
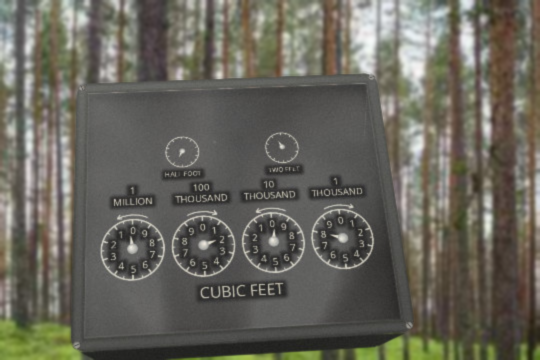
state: 19800 ft³
